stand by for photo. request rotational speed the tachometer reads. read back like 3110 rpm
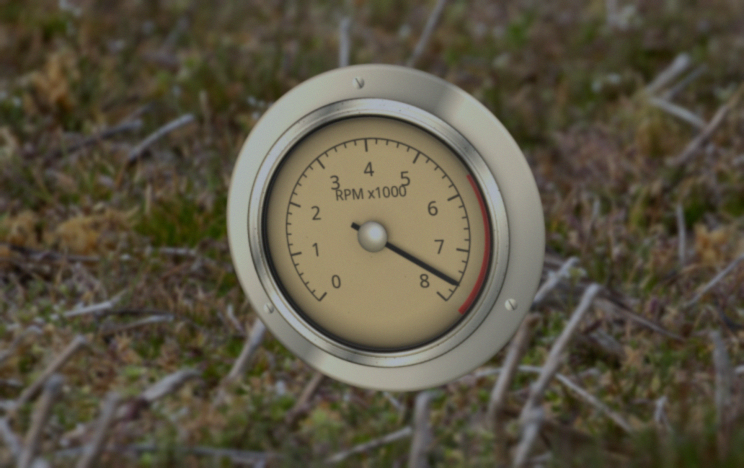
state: 7600 rpm
